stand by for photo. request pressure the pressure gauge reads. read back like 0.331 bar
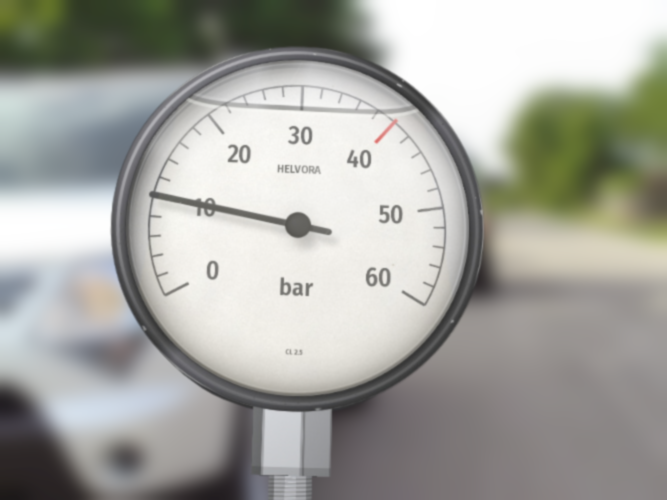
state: 10 bar
